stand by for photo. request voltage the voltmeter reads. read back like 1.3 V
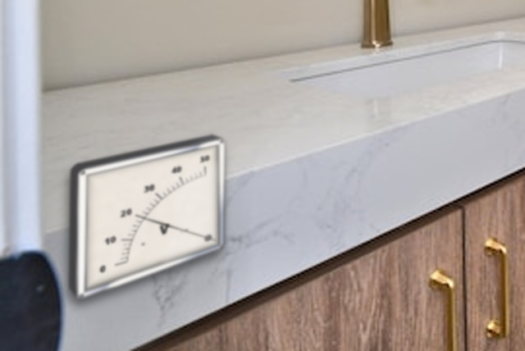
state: 20 V
